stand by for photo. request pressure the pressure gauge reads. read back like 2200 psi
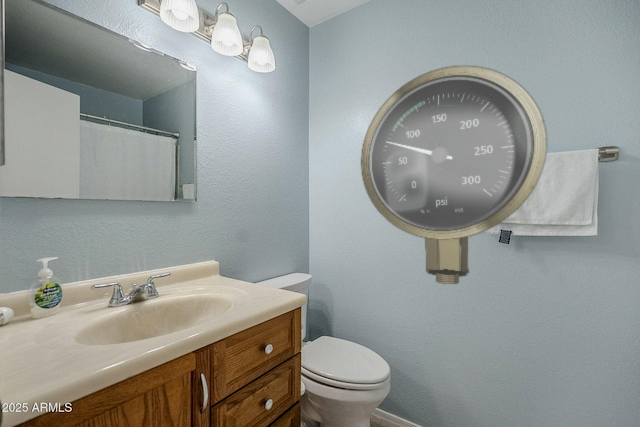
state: 75 psi
